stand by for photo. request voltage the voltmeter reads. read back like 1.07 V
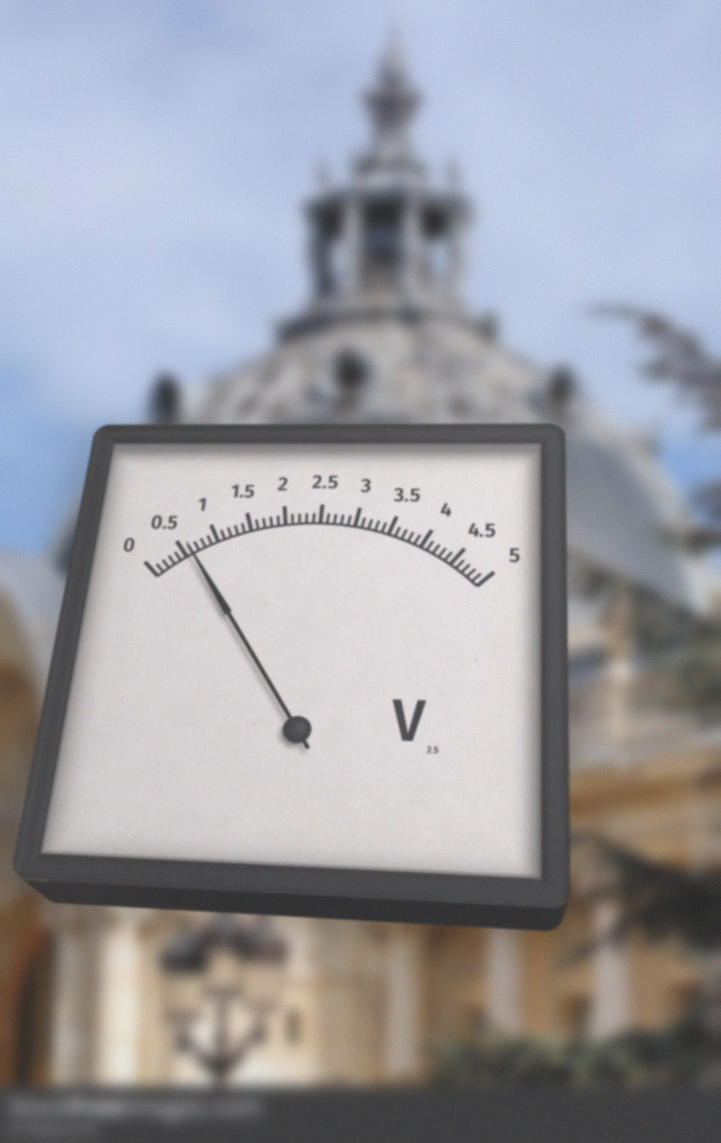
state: 0.6 V
